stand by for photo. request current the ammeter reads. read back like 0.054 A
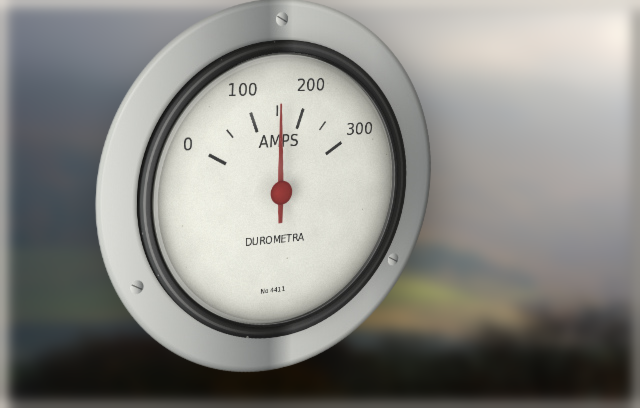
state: 150 A
